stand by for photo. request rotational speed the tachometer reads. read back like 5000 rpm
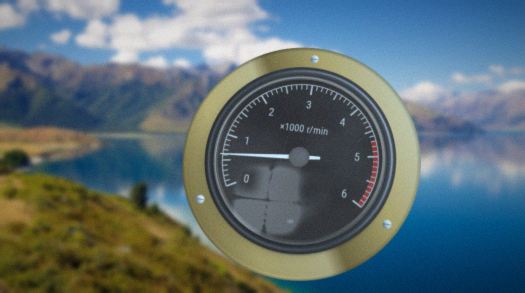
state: 600 rpm
